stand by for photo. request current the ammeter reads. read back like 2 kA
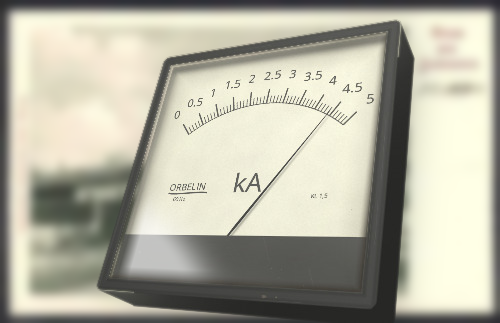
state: 4.5 kA
